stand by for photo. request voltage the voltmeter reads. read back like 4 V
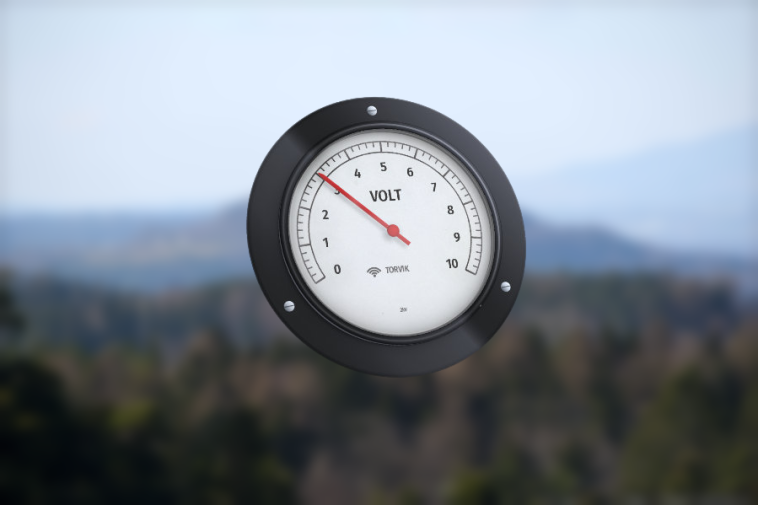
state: 3 V
